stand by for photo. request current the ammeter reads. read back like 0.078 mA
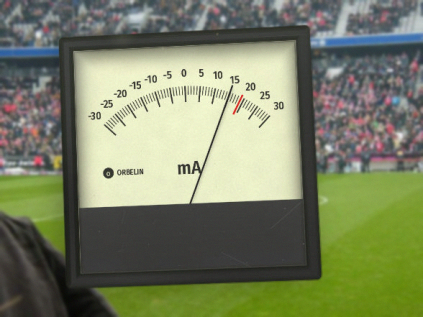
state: 15 mA
